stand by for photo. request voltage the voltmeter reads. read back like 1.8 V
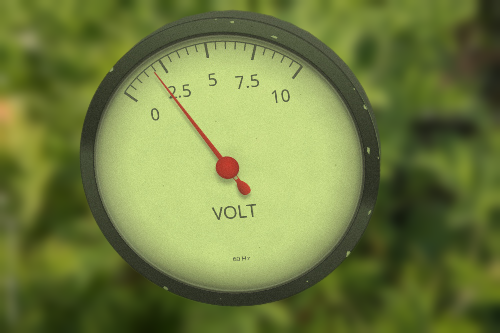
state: 2 V
